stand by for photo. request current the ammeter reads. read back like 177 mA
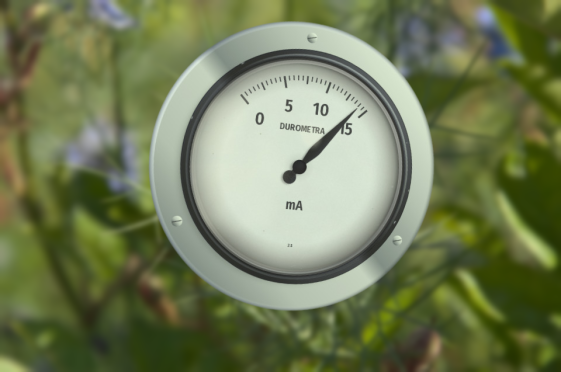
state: 14 mA
